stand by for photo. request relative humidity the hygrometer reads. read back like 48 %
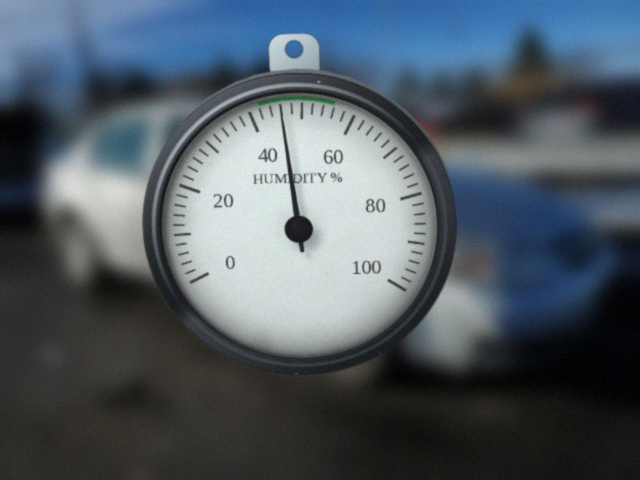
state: 46 %
